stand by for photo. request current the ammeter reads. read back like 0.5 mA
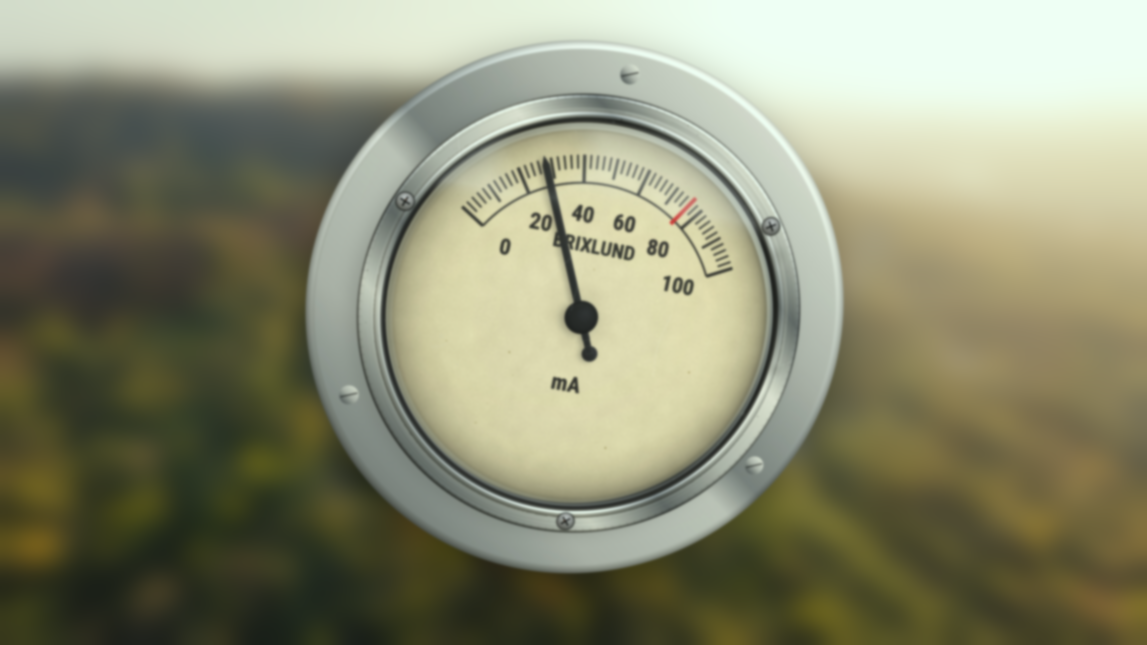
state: 28 mA
